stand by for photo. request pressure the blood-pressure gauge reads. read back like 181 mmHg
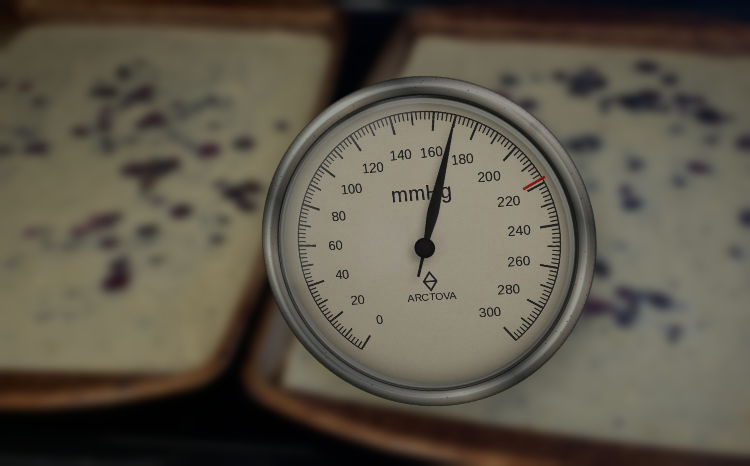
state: 170 mmHg
